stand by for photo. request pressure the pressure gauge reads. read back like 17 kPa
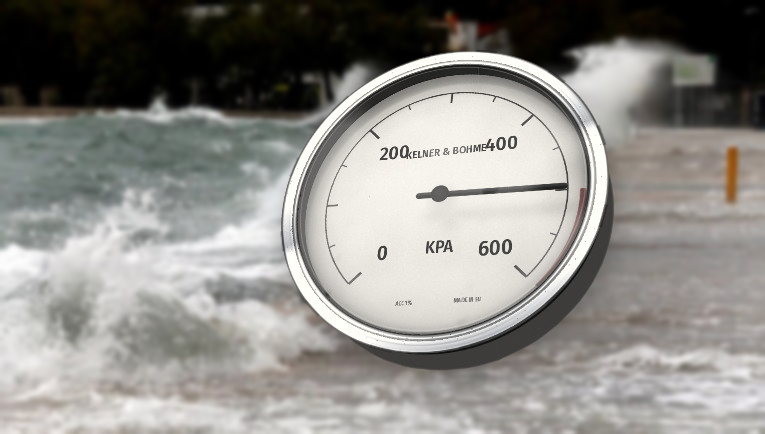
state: 500 kPa
